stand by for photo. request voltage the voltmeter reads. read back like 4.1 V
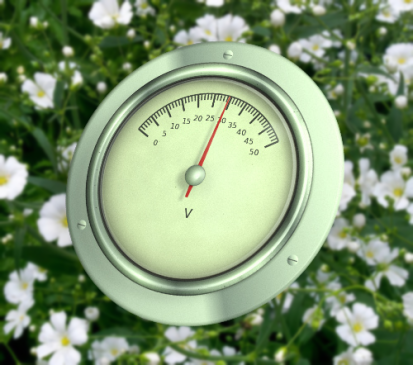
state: 30 V
